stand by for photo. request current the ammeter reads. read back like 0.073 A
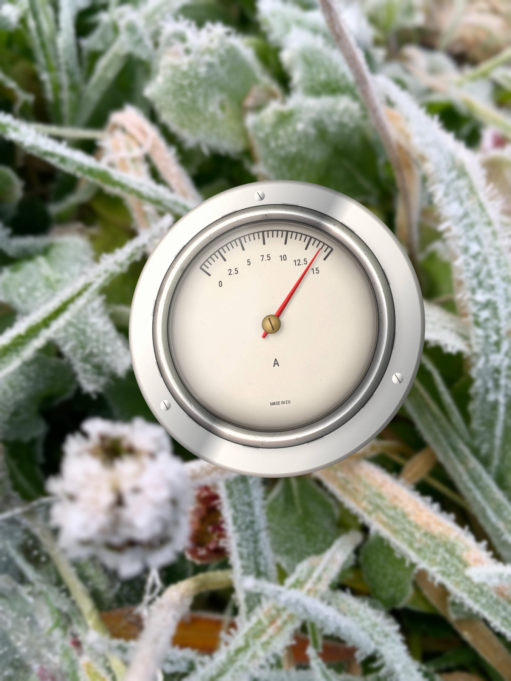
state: 14 A
